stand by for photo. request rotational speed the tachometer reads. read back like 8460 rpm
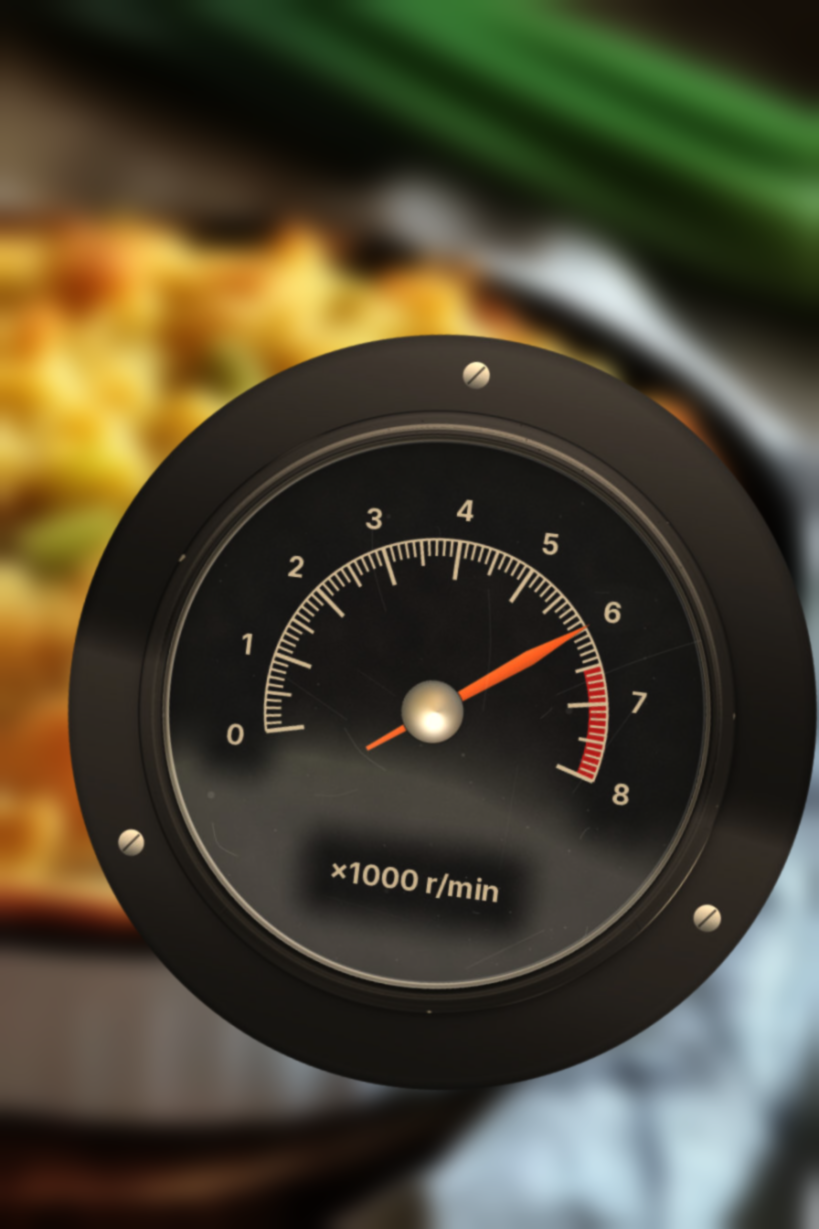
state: 6000 rpm
